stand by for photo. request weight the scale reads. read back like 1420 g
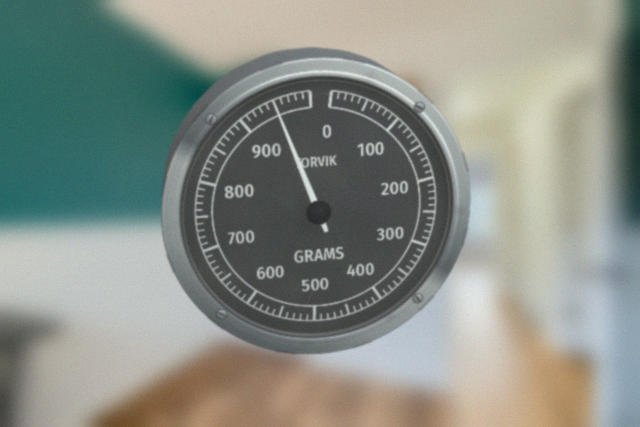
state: 950 g
